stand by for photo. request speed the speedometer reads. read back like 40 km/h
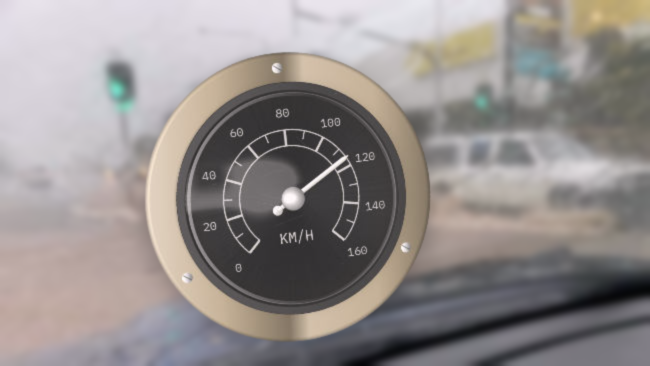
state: 115 km/h
